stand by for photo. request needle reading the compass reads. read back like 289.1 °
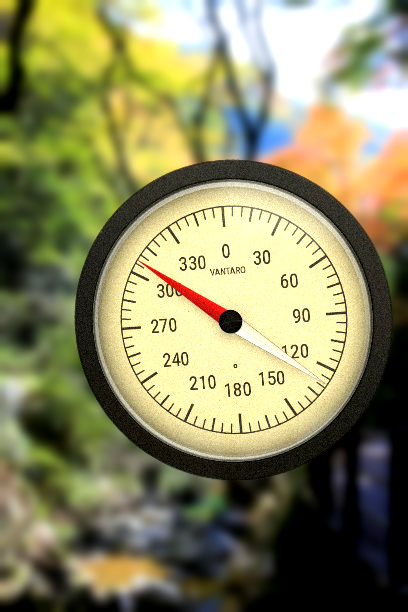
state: 307.5 °
